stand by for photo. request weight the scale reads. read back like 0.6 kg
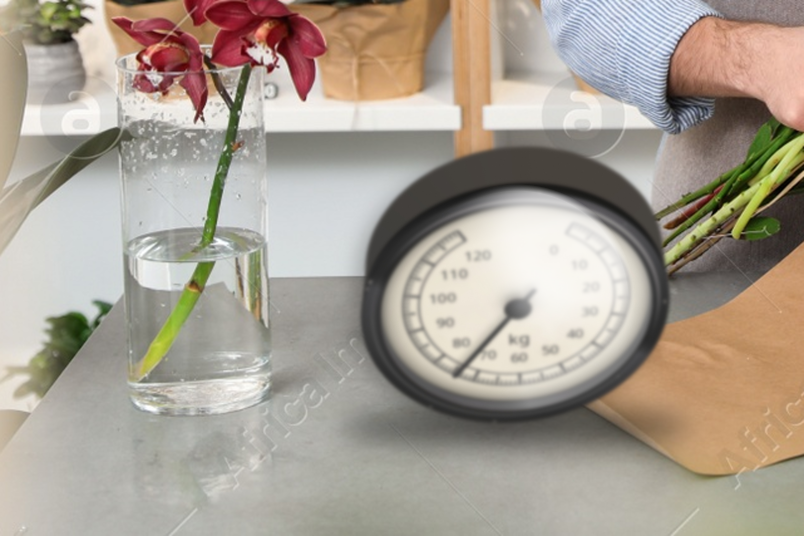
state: 75 kg
